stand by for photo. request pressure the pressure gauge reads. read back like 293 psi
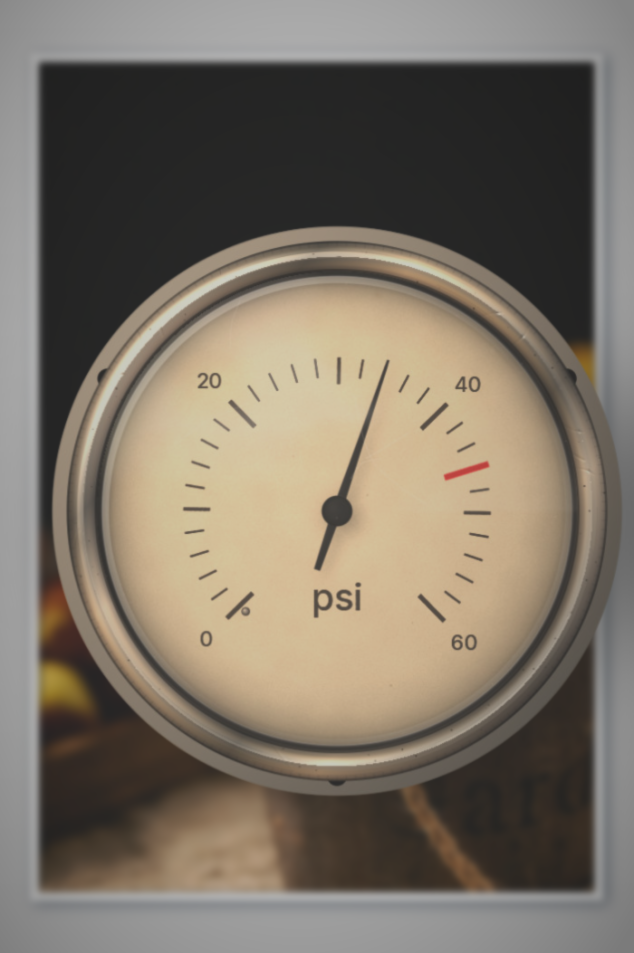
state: 34 psi
